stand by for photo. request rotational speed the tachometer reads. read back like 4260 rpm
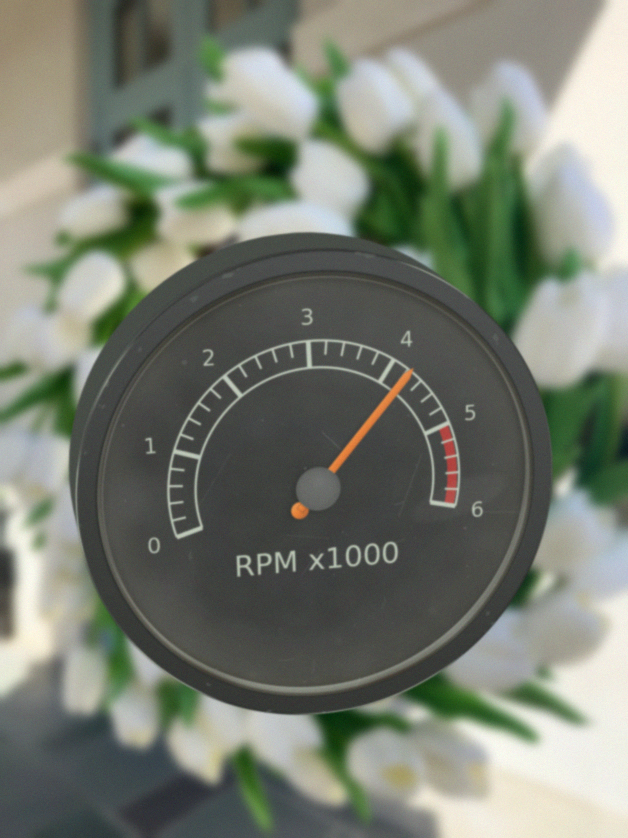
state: 4200 rpm
